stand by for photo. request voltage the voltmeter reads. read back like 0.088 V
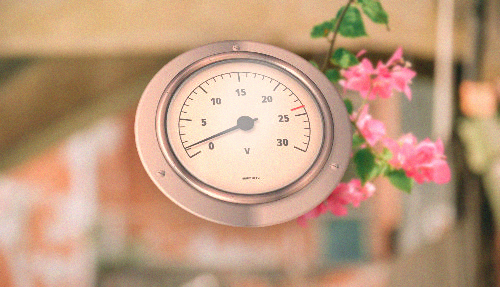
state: 1 V
